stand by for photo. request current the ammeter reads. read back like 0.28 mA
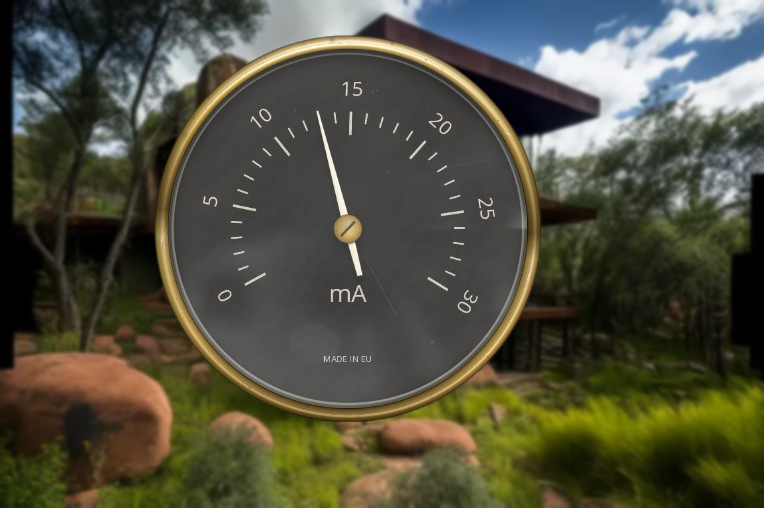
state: 13 mA
